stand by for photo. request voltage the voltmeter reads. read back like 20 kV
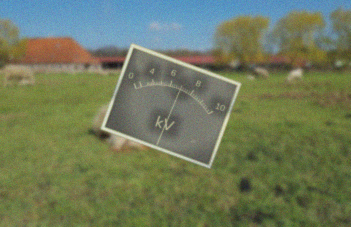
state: 7 kV
